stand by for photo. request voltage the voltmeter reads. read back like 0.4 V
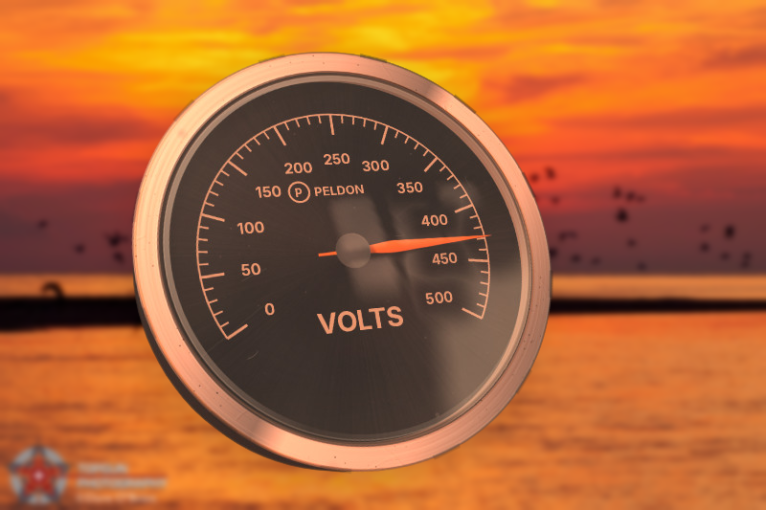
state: 430 V
